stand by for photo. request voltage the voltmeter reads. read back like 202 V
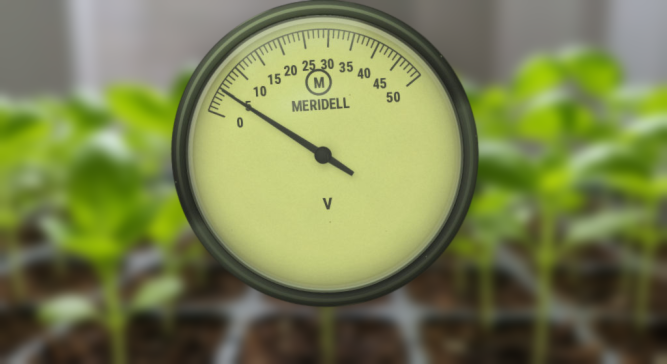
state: 5 V
